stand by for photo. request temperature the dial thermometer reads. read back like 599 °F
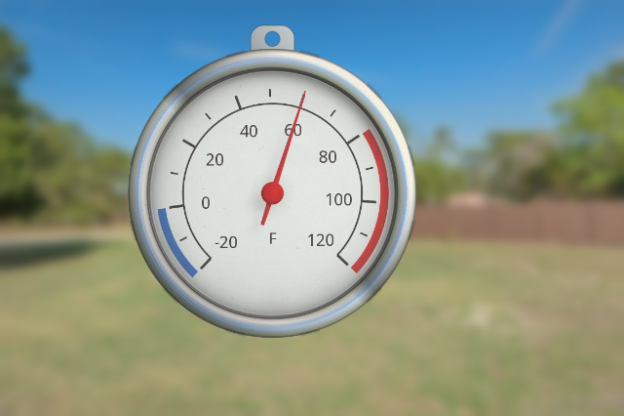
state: 60 °F
